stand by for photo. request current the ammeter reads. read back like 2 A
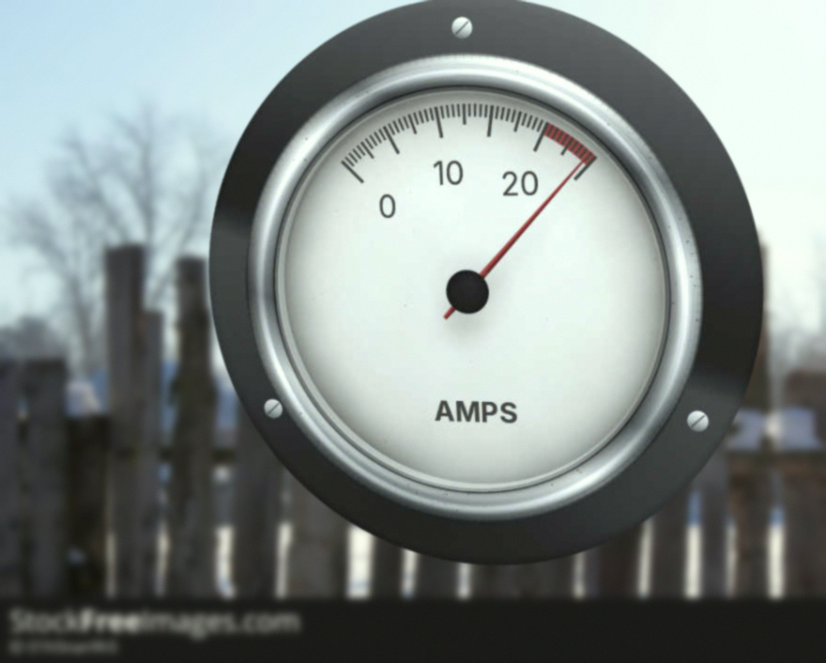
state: 24.5 A
